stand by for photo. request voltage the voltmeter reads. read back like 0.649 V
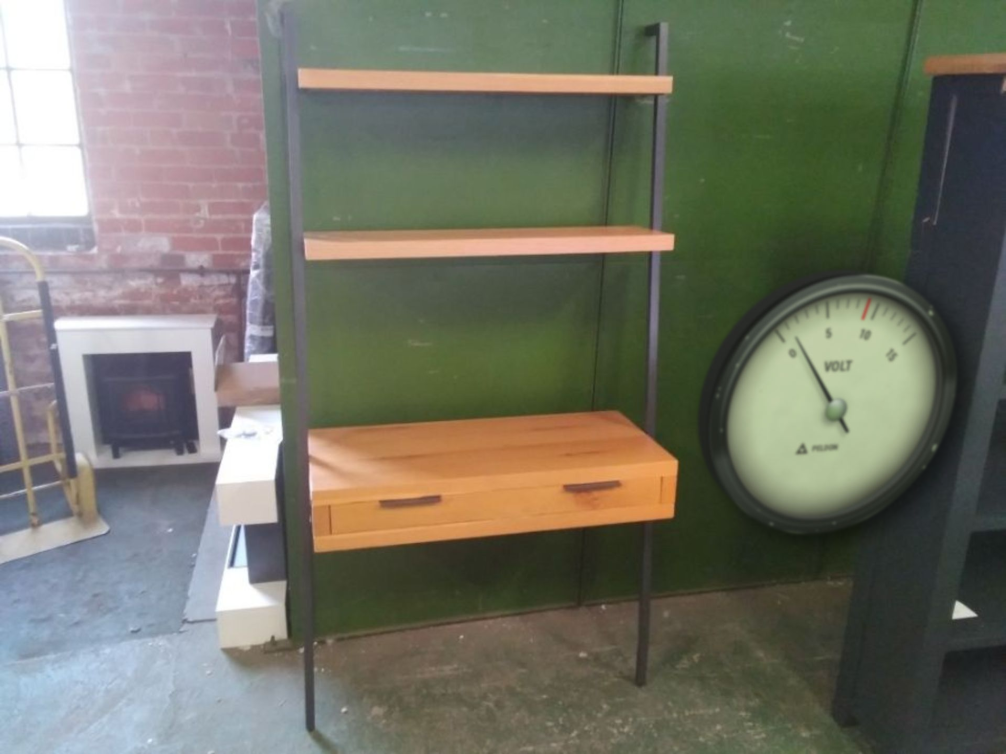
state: 1 V
